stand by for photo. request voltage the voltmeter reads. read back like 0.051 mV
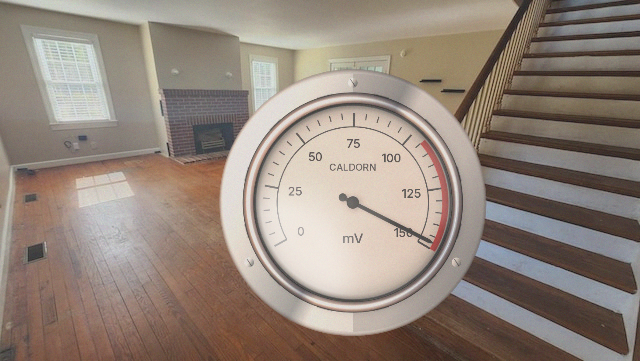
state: 147.5 mV
